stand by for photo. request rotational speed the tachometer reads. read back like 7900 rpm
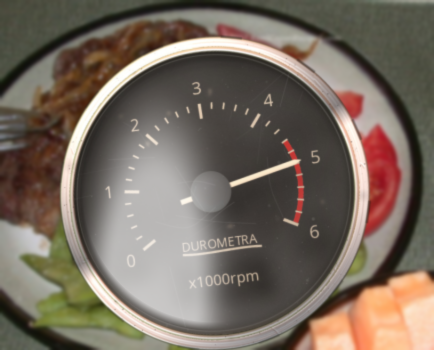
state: 5000 rpm
